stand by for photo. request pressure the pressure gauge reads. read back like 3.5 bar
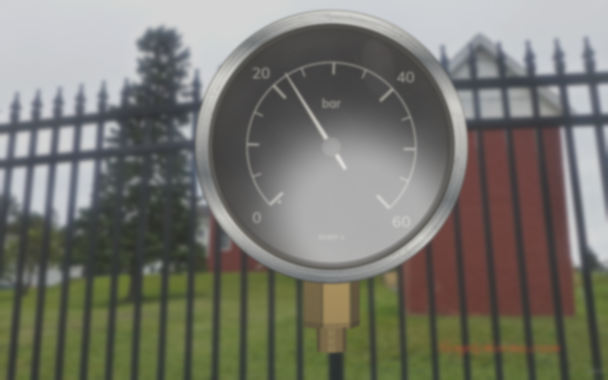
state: 22.5 bar
